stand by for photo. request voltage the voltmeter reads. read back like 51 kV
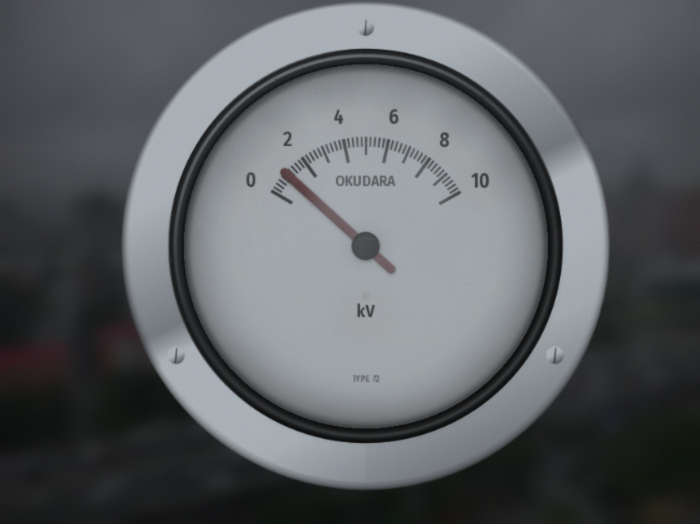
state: 1 kV
